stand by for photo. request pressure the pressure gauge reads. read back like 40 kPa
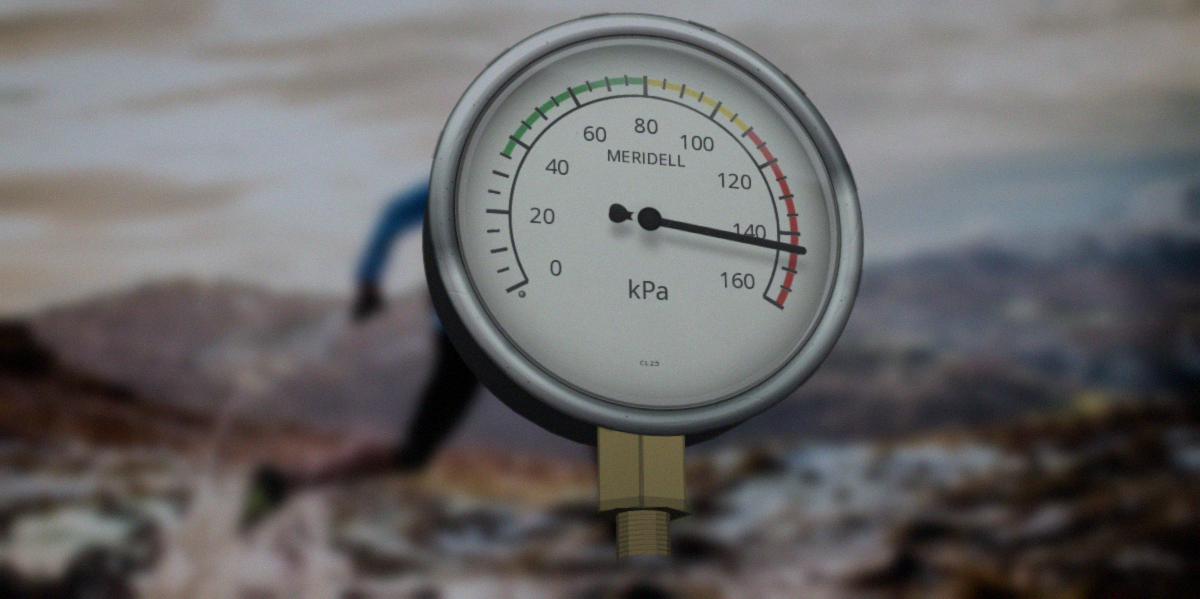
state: 145 kPa
